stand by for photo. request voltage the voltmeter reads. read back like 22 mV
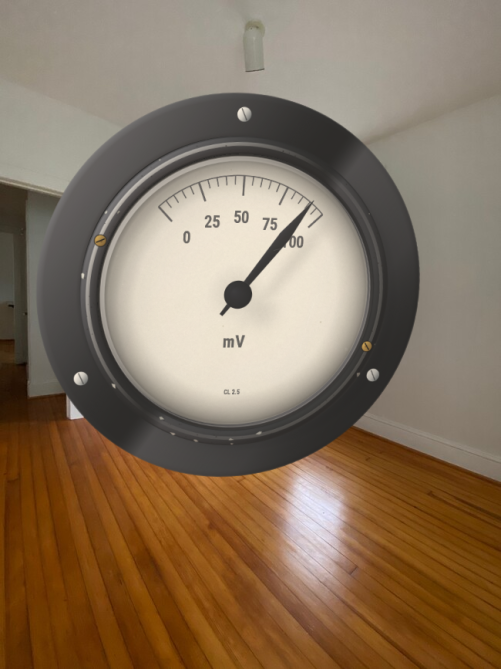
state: 90 mV
